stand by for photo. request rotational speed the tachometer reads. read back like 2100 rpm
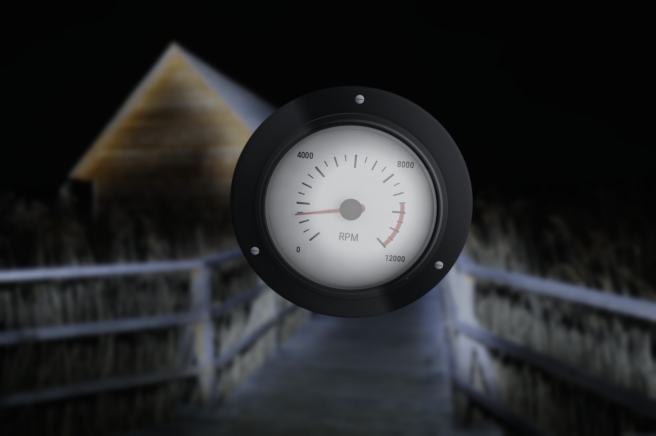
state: 1500 rpm
